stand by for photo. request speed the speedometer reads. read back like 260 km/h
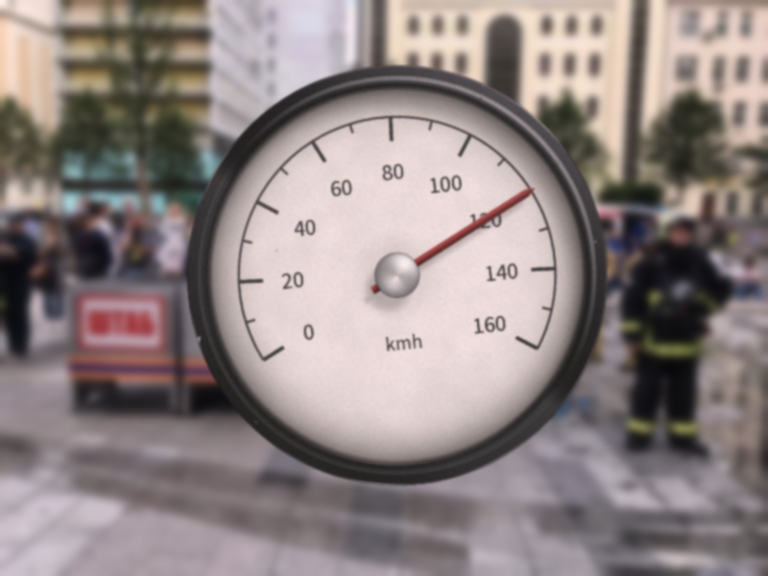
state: 120 km/h
